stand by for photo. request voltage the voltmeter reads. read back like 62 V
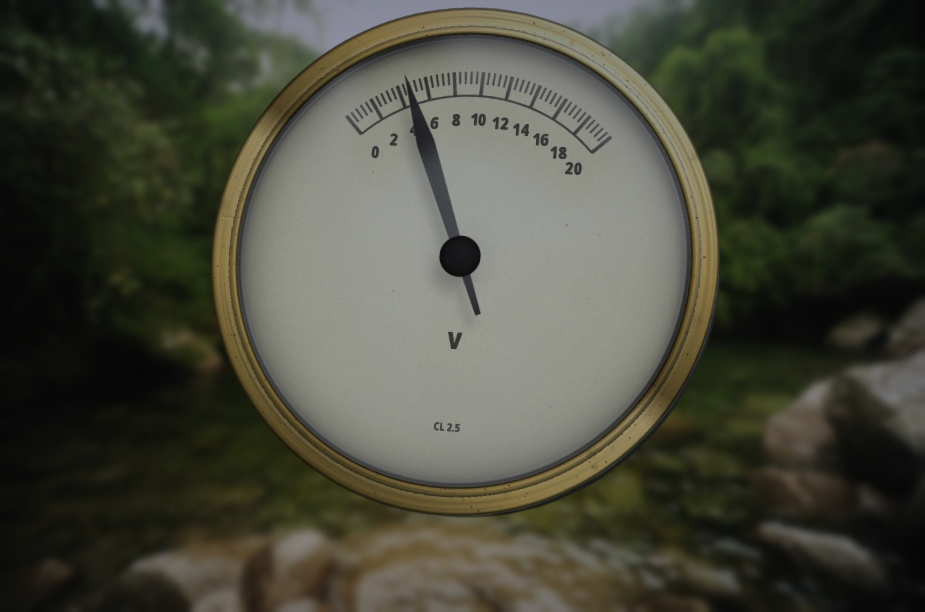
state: 4.8 V
